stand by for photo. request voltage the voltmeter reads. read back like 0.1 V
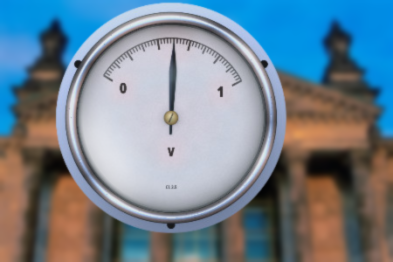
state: 0.5 V
